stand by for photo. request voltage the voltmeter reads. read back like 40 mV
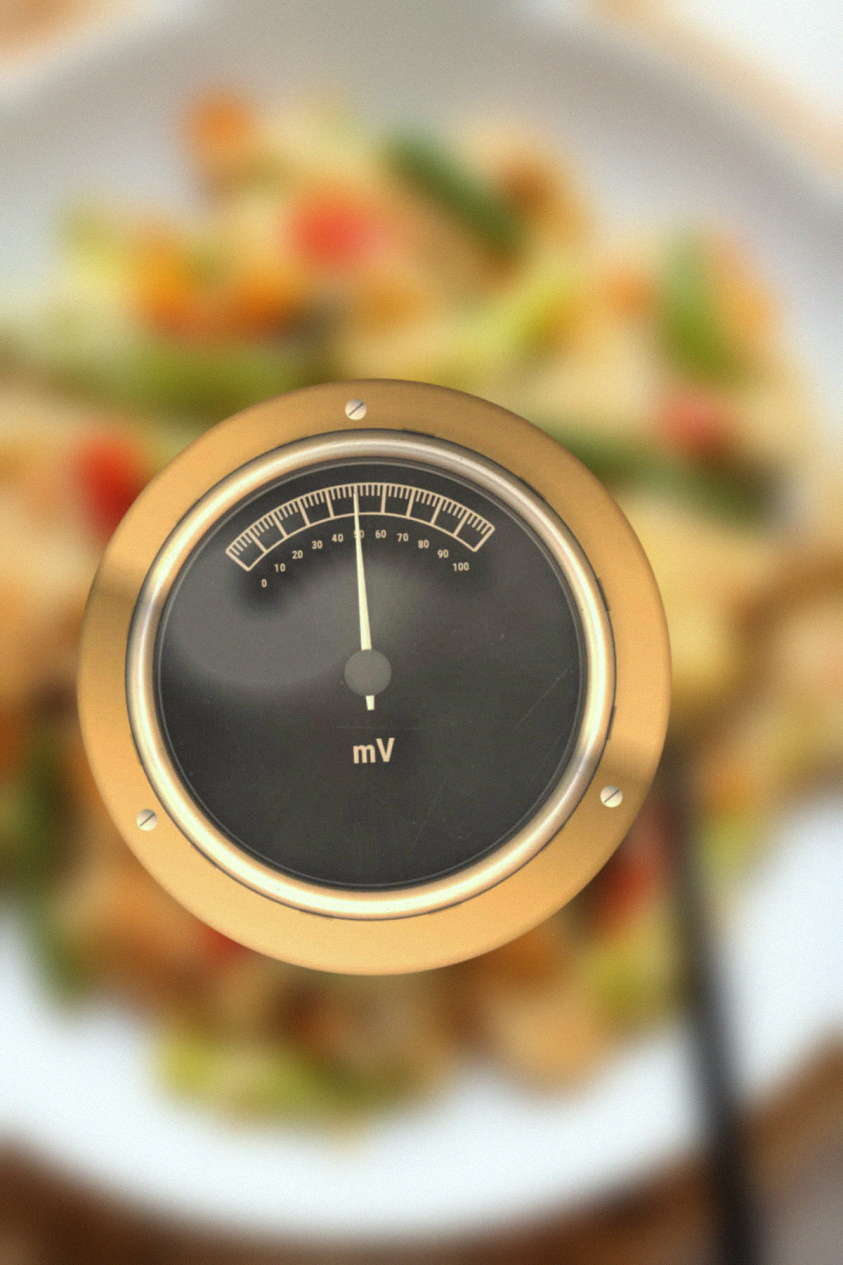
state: 50 mV
